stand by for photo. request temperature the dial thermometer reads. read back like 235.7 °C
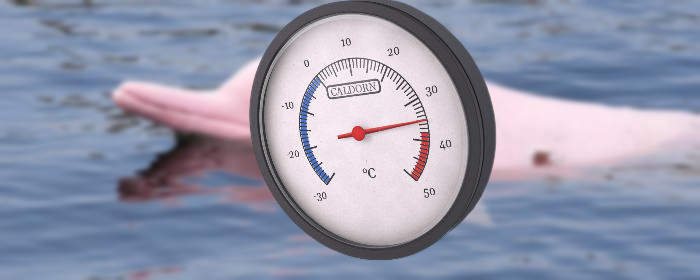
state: 35 °C
